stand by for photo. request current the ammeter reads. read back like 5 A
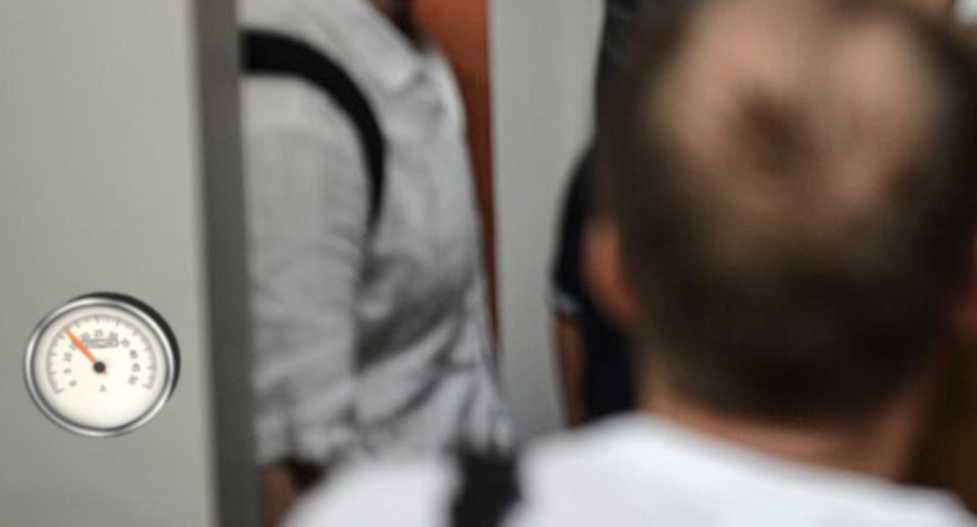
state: 17.5 A
